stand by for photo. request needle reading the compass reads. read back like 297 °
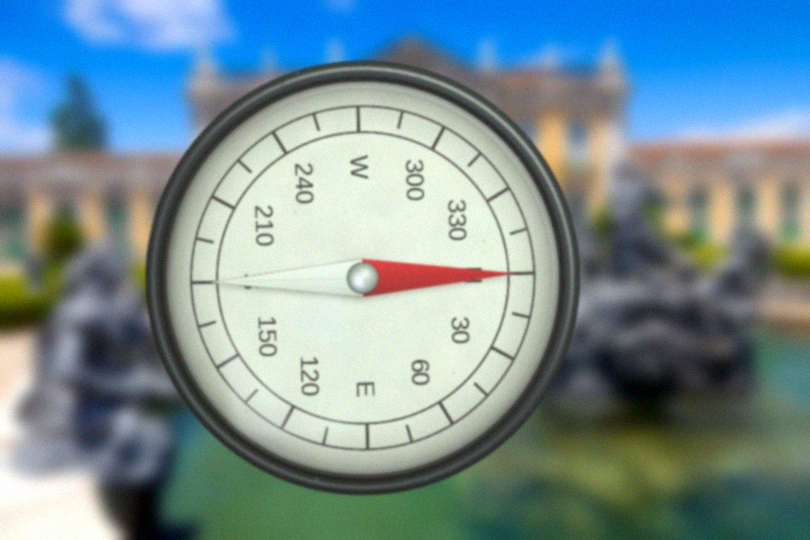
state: 0 °
